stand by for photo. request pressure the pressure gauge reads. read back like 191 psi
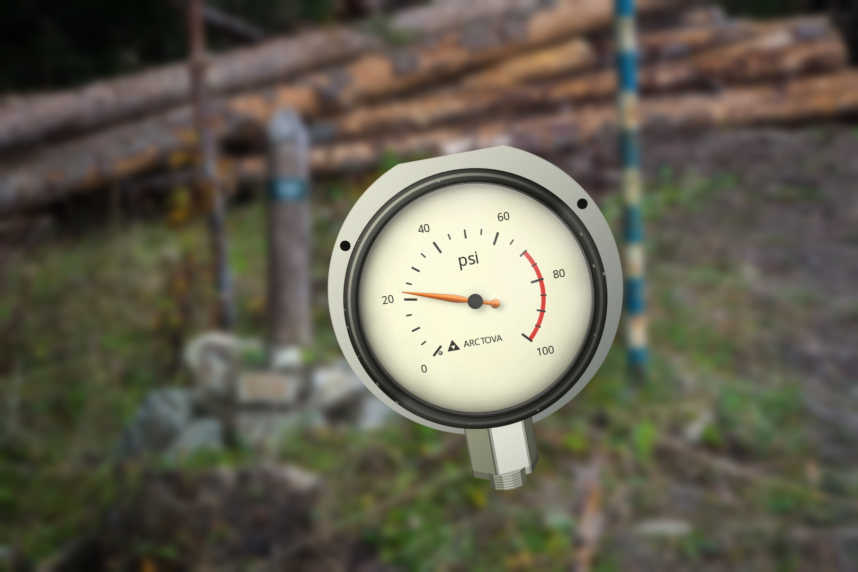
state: 22.5 psi
